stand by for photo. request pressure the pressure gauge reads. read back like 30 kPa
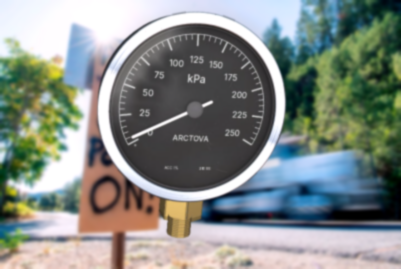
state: 5 kPa
